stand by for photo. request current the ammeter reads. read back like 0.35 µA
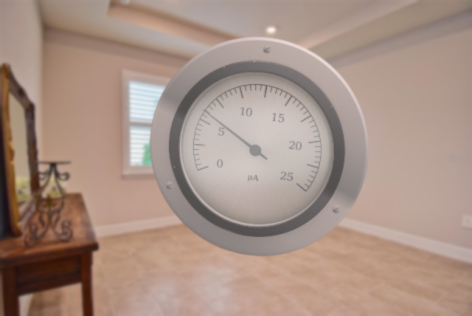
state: 6 µA
